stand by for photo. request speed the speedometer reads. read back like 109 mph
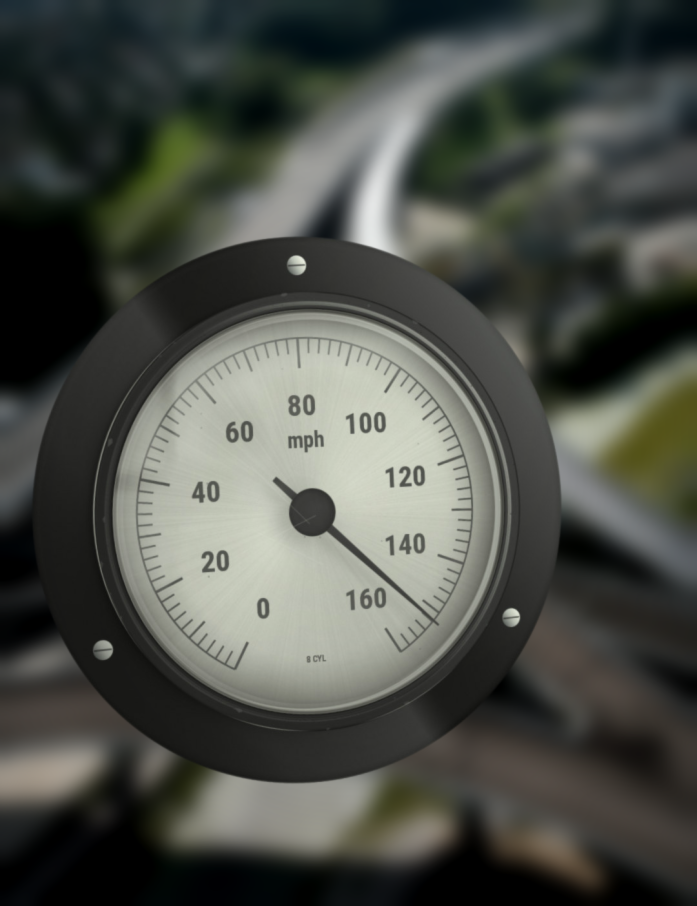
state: 152 mph
